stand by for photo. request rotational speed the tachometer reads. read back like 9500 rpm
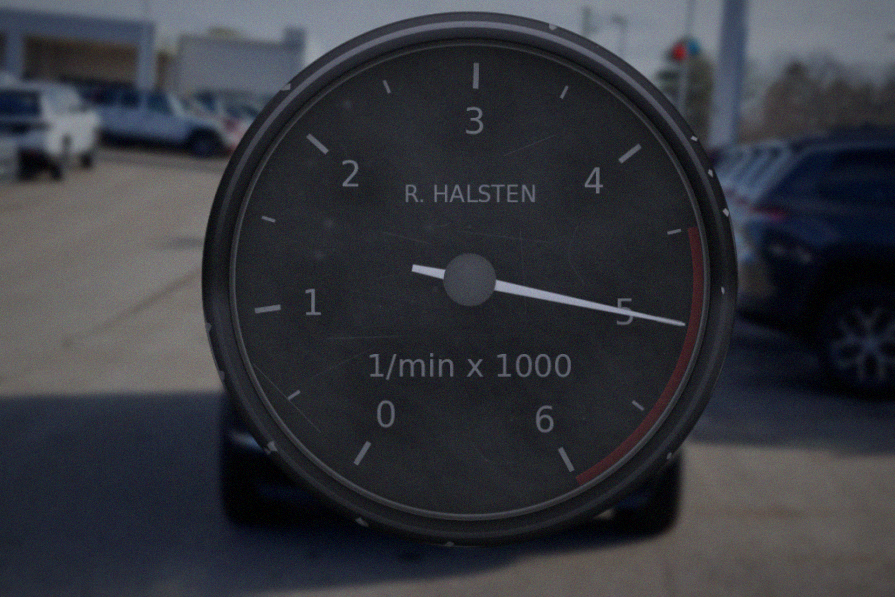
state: 5000 rpm
